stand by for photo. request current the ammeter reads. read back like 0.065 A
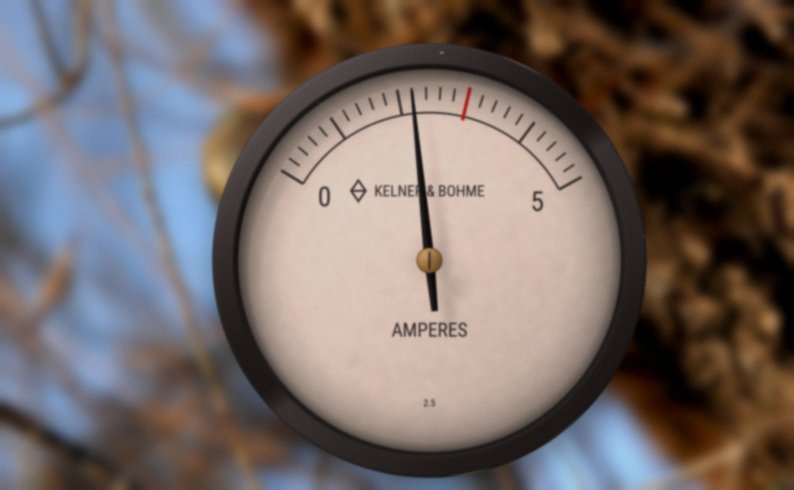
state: 2.2 A
